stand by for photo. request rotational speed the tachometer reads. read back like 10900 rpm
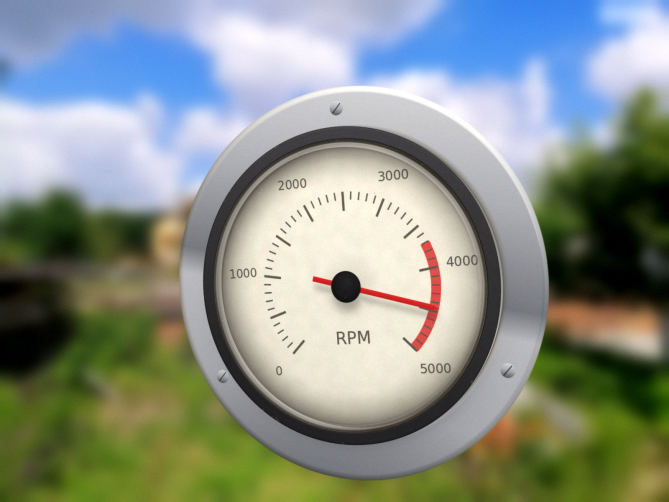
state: 4450 rpm
